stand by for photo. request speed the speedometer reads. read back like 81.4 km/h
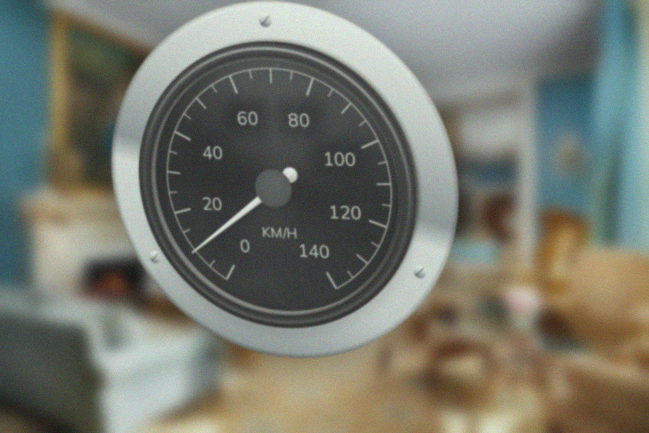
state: 10 km/h
